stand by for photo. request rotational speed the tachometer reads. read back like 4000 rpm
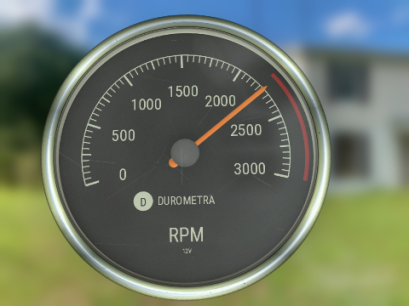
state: 2250 rpm
